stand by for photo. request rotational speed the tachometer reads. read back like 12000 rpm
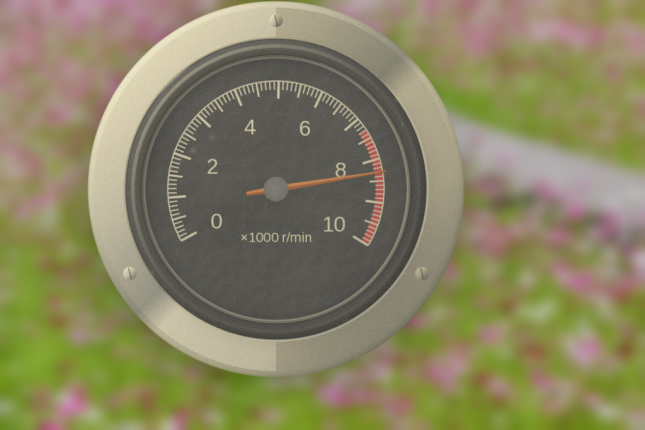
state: 8300 rpm
